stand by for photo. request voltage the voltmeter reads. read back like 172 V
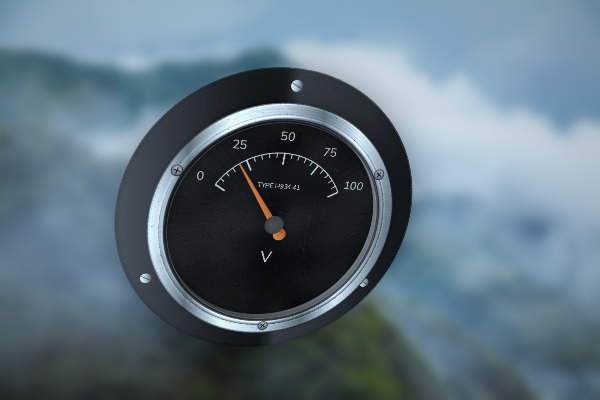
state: 20 V
